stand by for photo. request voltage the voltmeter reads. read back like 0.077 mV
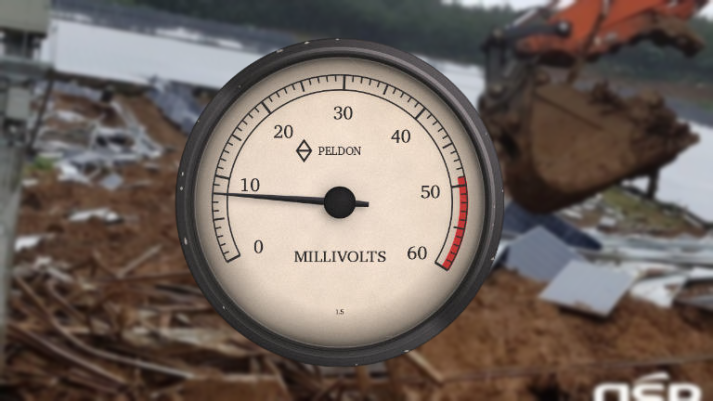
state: 8 mV
